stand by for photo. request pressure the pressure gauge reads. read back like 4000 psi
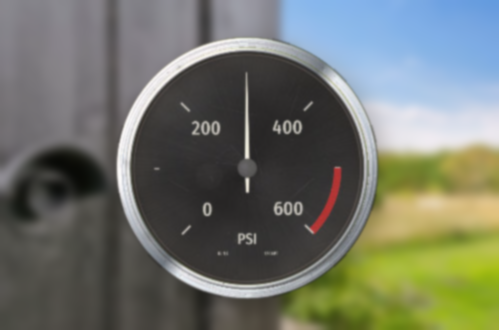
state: 300 psi
